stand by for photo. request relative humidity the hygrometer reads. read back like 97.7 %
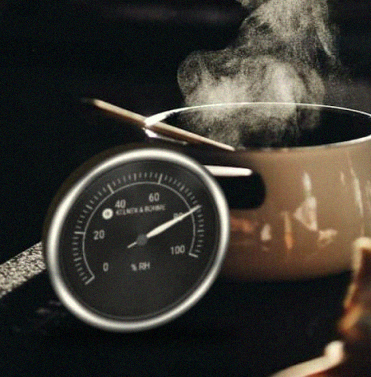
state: 80 %
